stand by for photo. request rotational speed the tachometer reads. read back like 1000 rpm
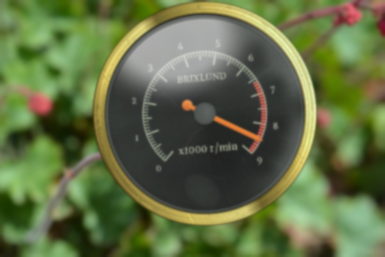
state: 8500 rpm
